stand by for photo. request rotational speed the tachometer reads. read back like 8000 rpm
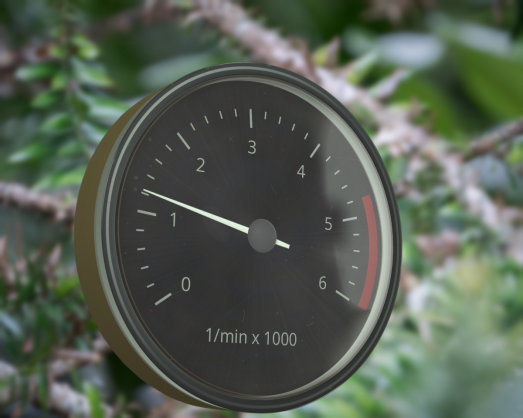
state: 1200 rpm
